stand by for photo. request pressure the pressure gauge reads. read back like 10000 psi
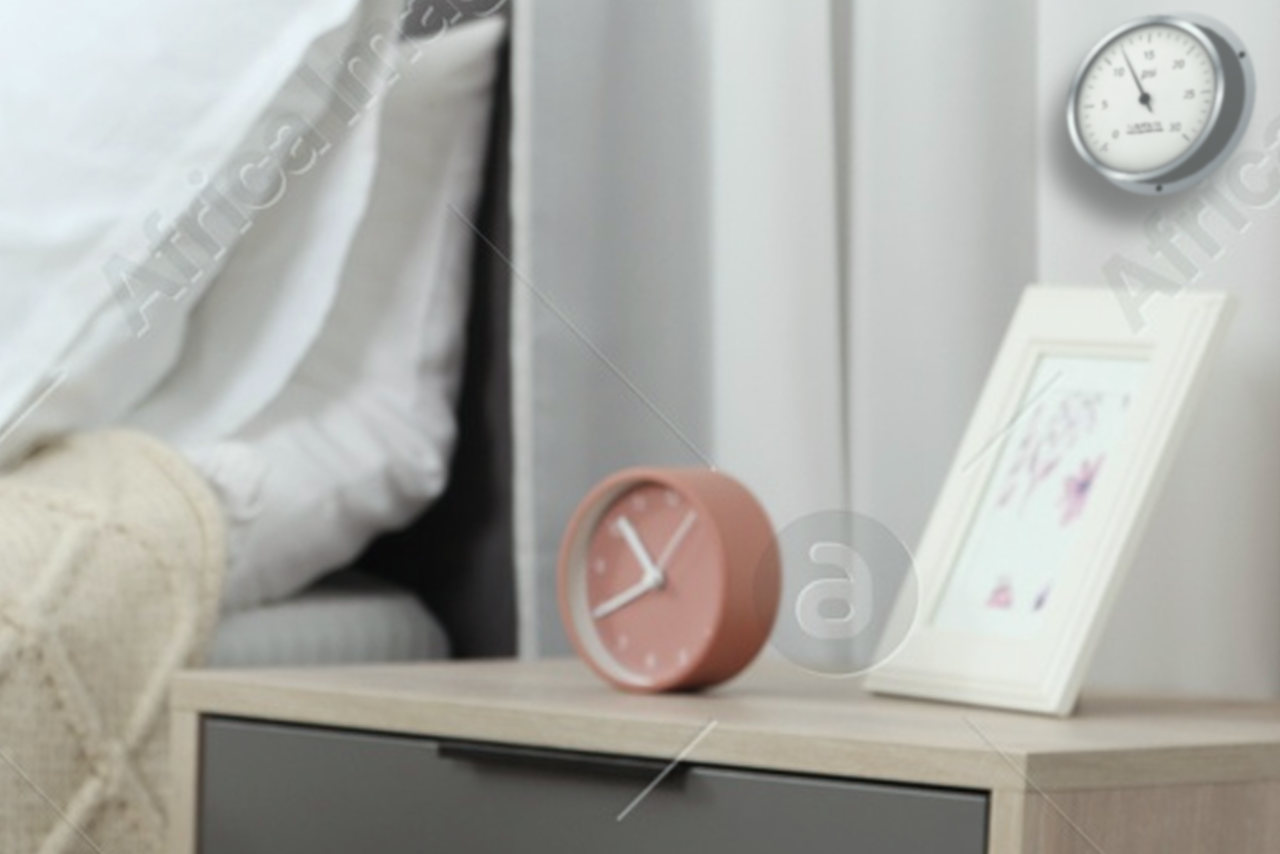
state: 12 psi
